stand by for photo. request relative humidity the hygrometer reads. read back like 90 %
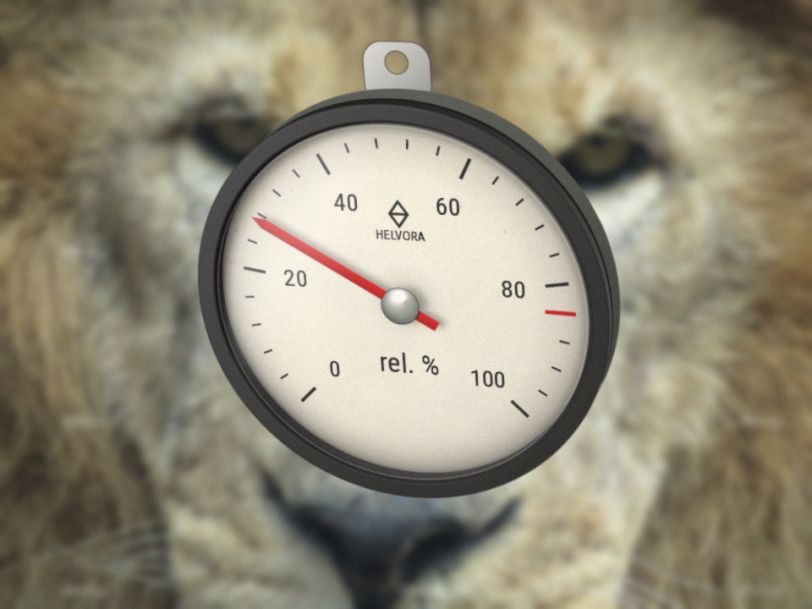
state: 28 %
